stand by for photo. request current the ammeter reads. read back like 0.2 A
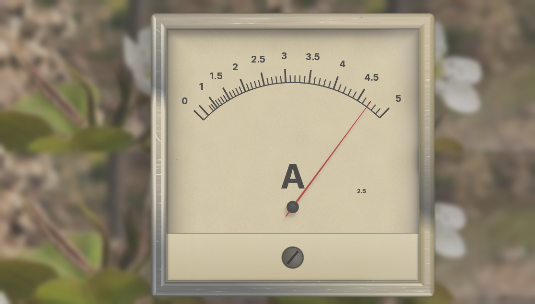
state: 4.7 A
